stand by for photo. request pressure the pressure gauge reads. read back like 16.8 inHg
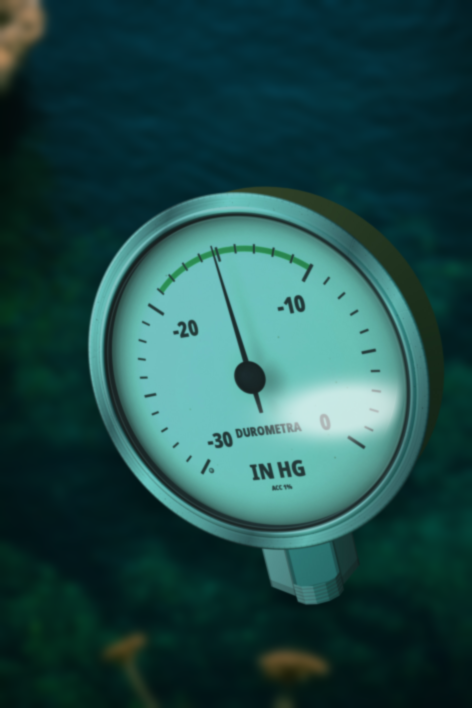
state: -15 inHg
